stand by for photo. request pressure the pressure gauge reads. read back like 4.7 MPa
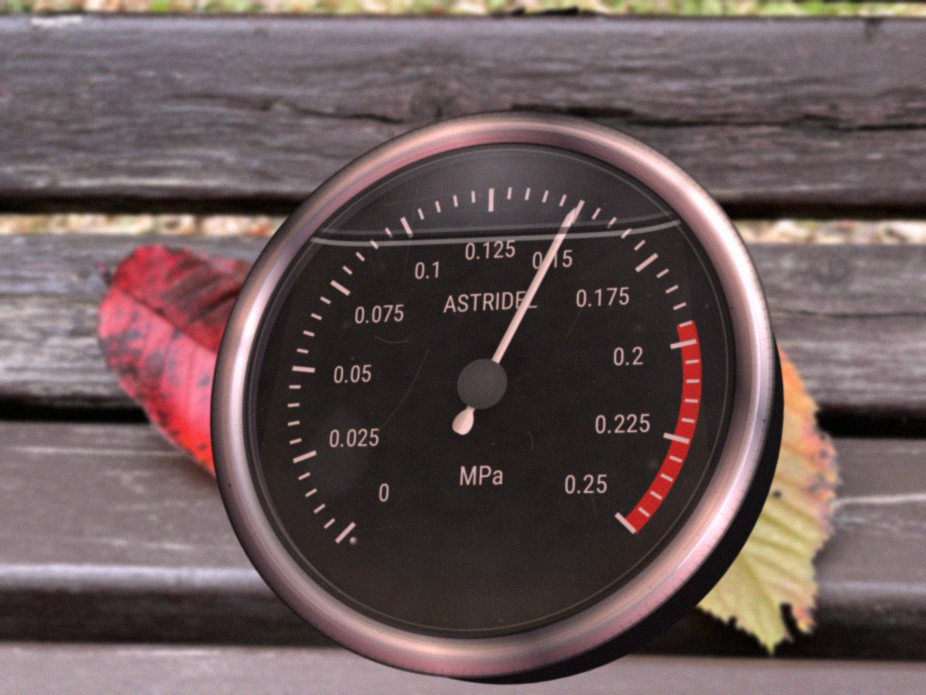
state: 0.15 MPa
